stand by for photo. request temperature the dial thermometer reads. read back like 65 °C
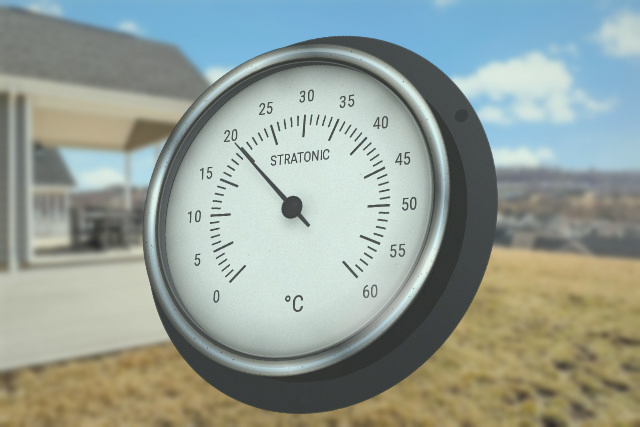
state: 20 °C
